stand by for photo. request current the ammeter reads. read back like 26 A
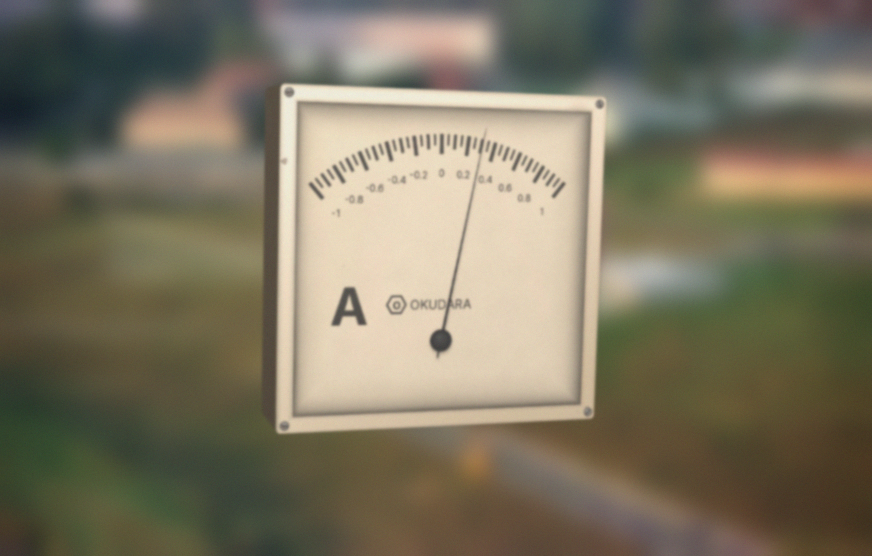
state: 0.3 A
